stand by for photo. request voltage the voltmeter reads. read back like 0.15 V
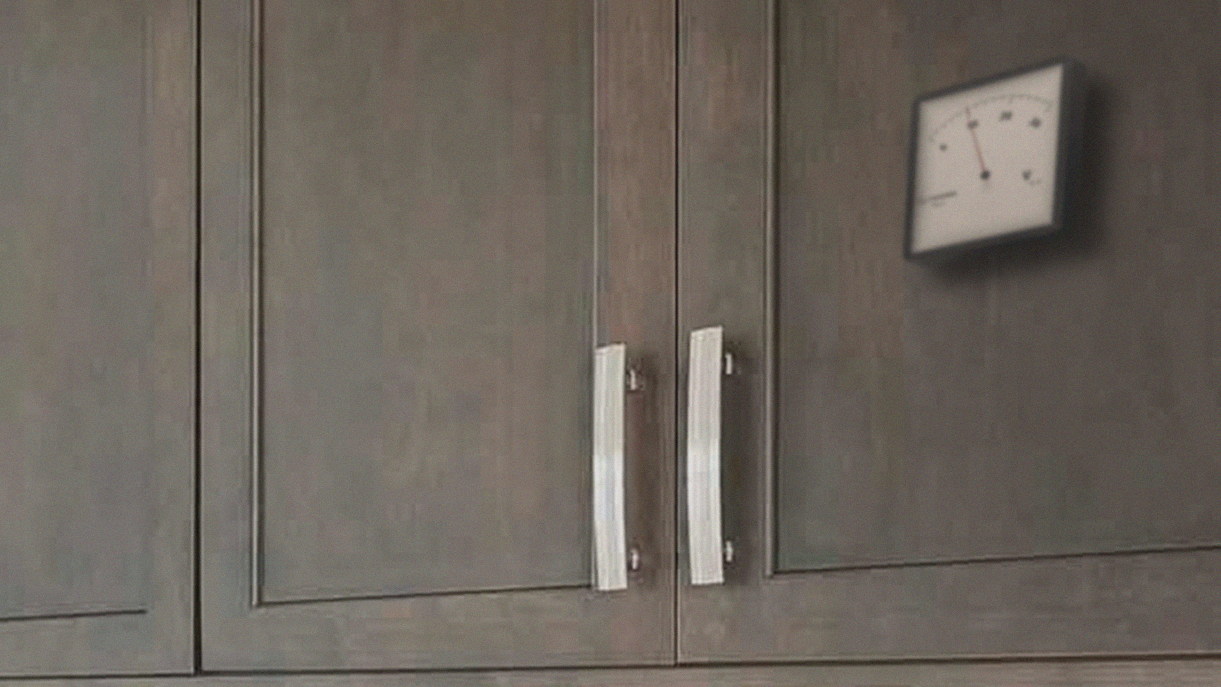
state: 10 V
